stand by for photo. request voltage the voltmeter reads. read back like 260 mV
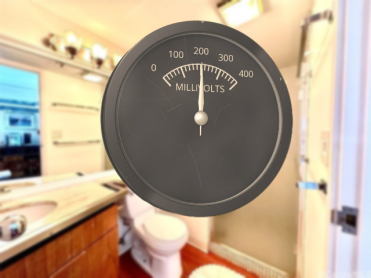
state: 200 mV
